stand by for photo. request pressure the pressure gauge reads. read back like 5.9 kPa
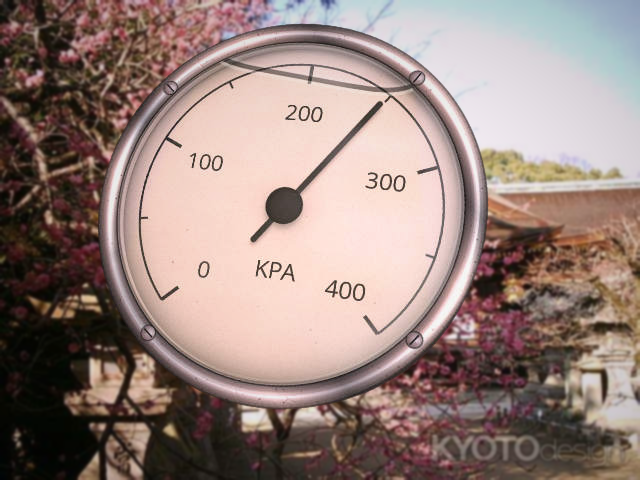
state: 250 kPa
